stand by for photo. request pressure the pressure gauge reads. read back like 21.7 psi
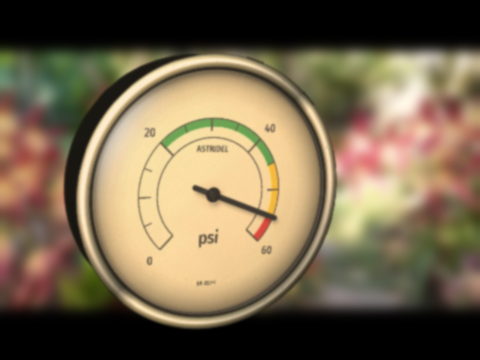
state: 55 psi
